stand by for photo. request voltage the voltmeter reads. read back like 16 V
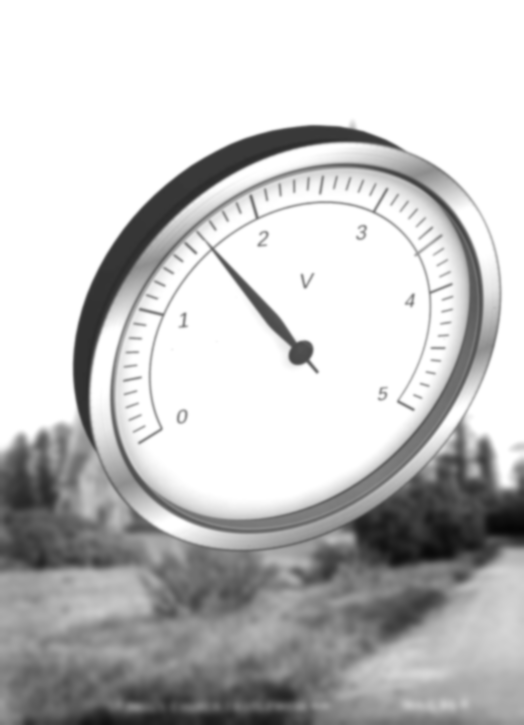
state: 1.6 V
